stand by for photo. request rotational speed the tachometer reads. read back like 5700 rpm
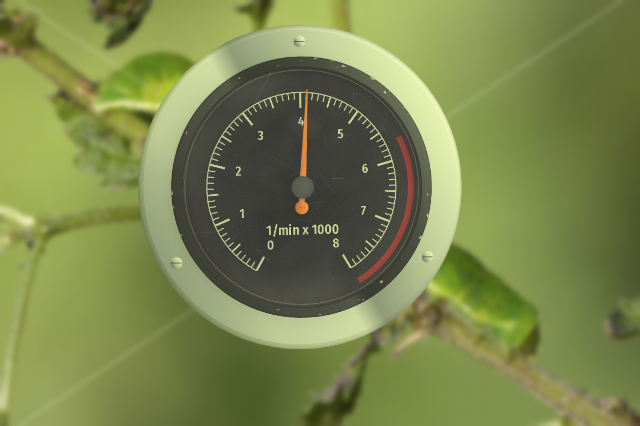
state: 4100 rpm
